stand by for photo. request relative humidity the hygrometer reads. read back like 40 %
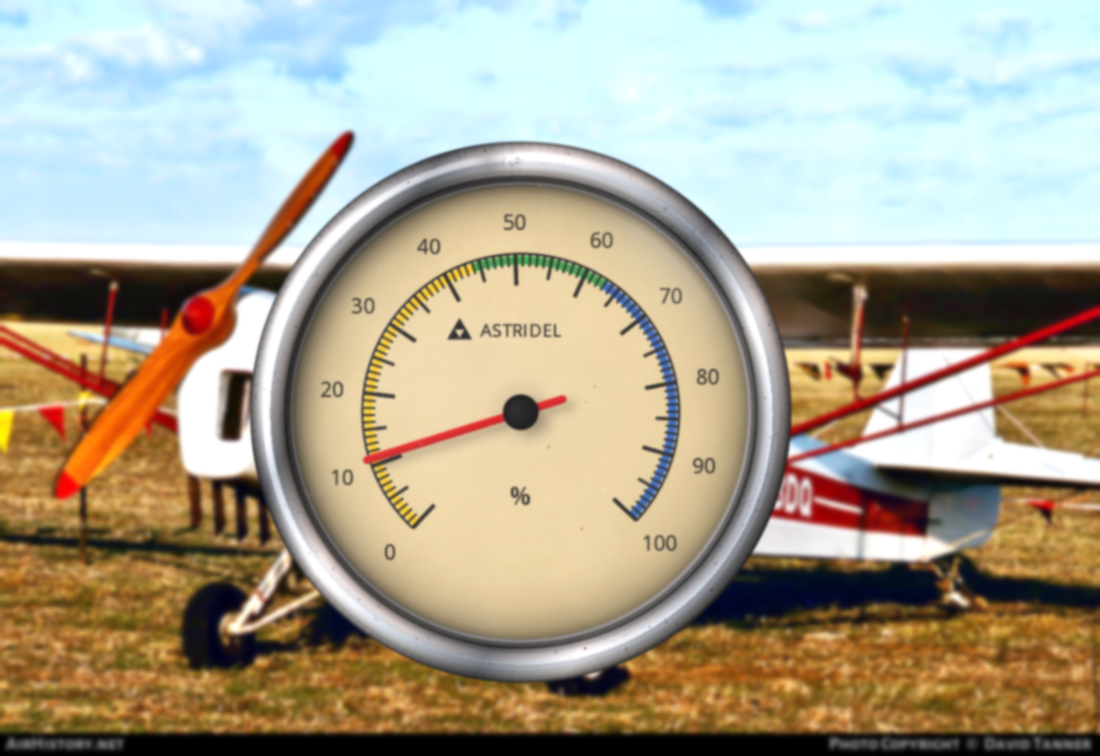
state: 11 %
